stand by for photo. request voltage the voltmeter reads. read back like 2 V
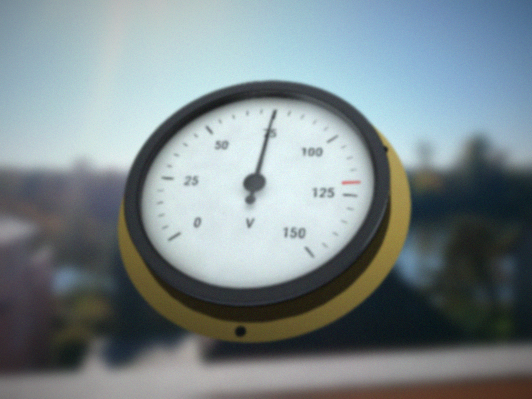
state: 75 V
